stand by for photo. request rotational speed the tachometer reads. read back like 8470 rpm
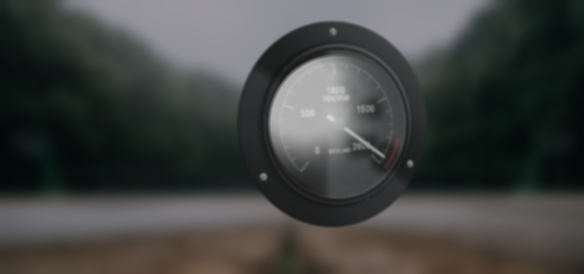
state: 1950 rpm
